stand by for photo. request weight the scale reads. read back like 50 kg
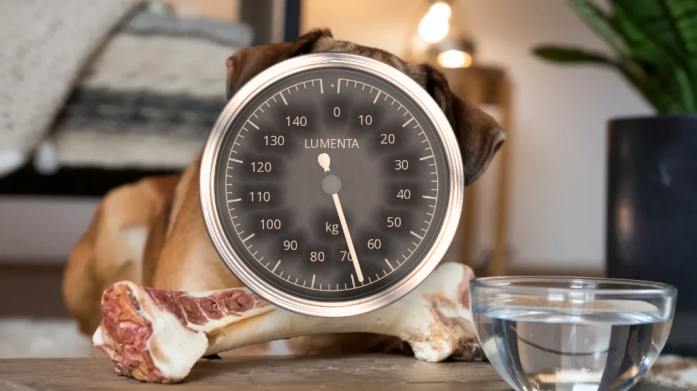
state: 68 kg
